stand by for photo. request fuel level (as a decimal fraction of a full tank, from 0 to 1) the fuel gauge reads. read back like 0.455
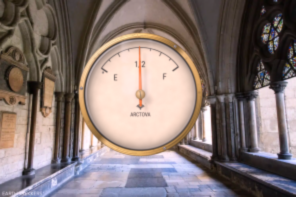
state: 0.5
